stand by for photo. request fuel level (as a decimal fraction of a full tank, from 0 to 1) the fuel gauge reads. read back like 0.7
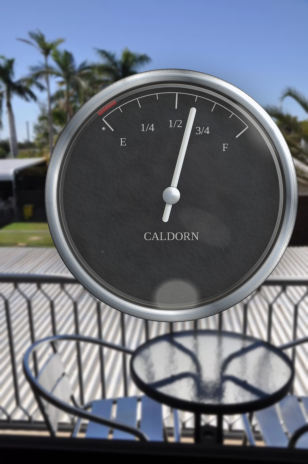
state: 0.625
